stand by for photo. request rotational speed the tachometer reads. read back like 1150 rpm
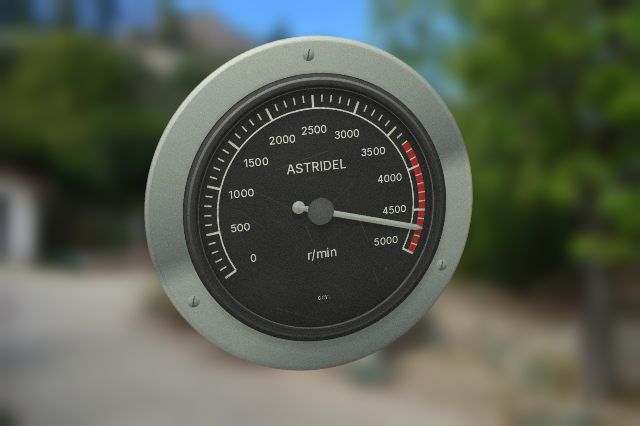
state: 4700 rpm
